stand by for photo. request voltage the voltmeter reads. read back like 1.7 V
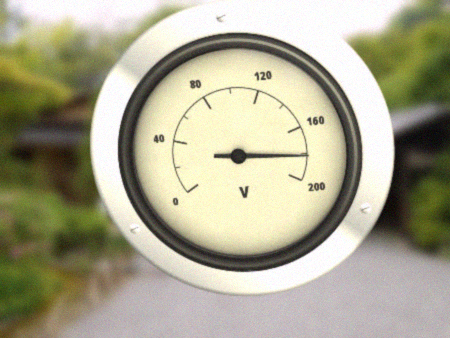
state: 180 V
